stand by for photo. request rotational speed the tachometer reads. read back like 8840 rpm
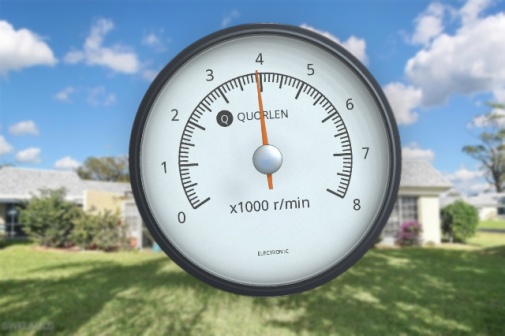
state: 3900 rpm
